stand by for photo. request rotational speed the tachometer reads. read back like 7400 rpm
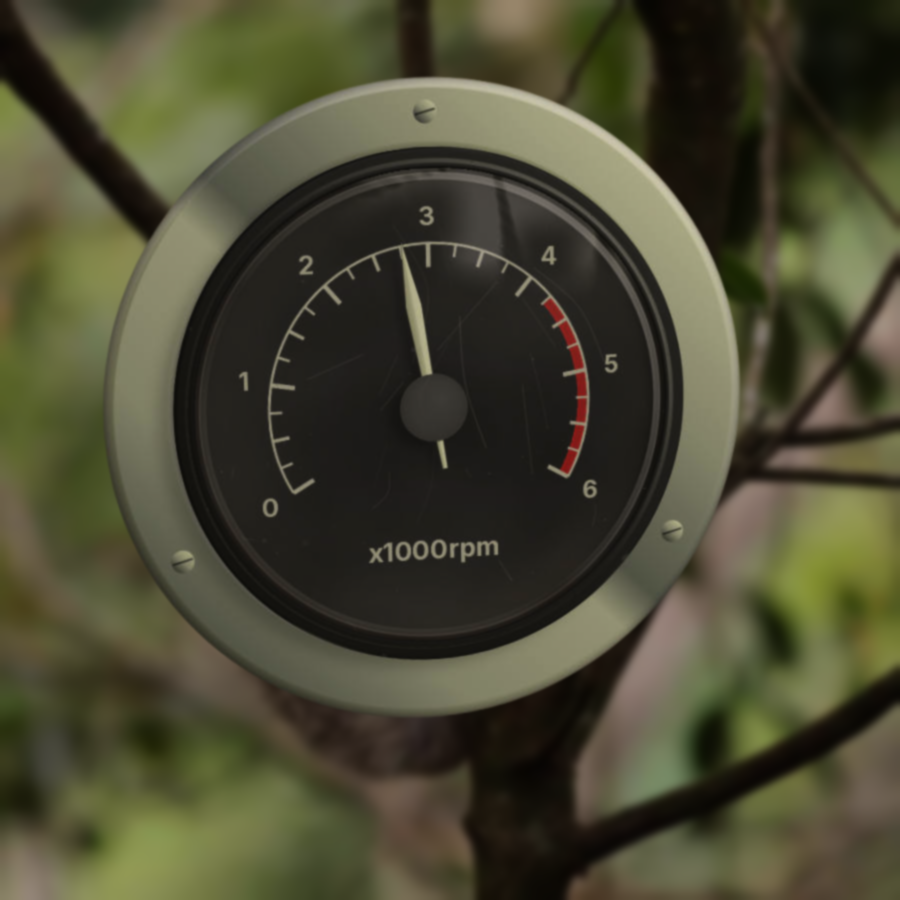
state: 2750 rpm
